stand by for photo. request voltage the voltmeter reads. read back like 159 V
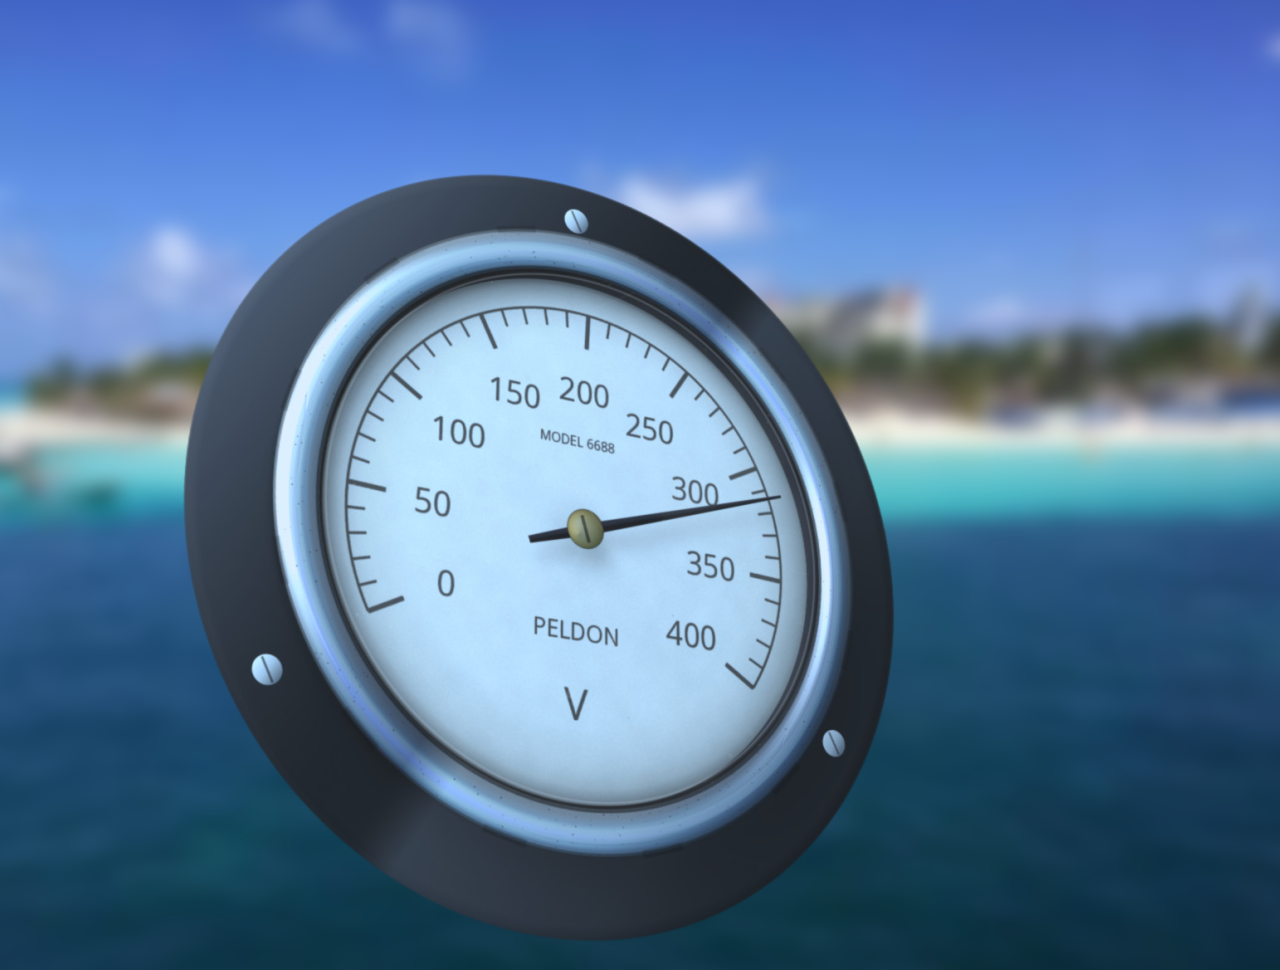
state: 315 V
